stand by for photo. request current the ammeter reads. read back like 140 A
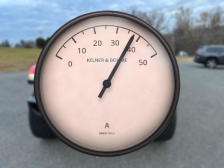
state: 37.5 A
